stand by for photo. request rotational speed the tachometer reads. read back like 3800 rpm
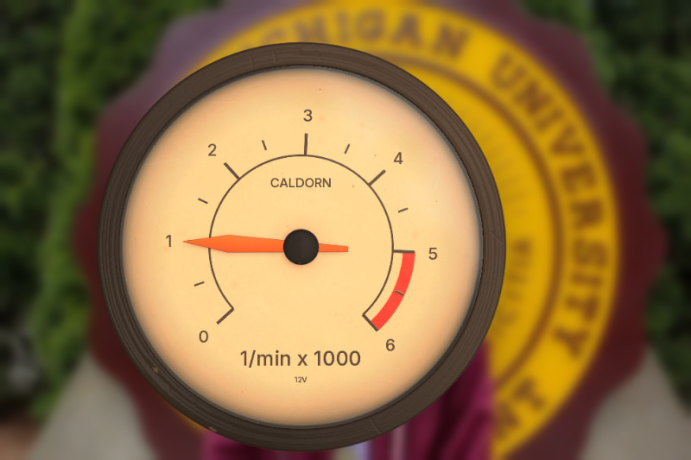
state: 1000 rpm
